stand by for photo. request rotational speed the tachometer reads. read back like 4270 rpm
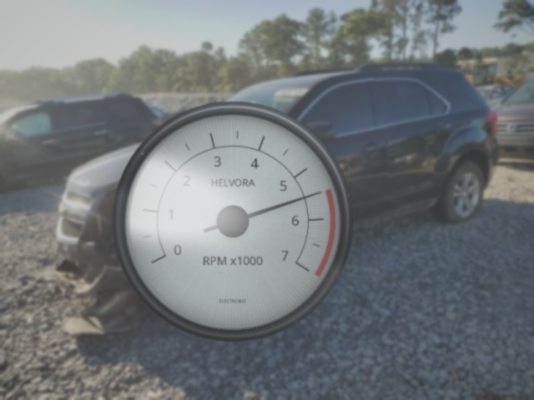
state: 5500 rpm
